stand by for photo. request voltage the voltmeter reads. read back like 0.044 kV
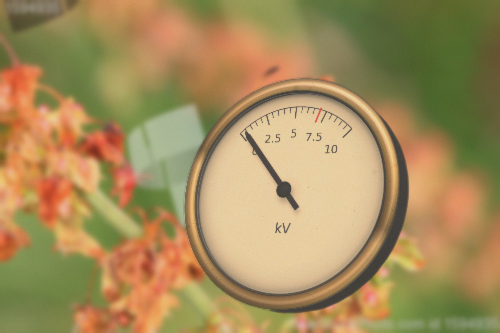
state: 0.5 kV
